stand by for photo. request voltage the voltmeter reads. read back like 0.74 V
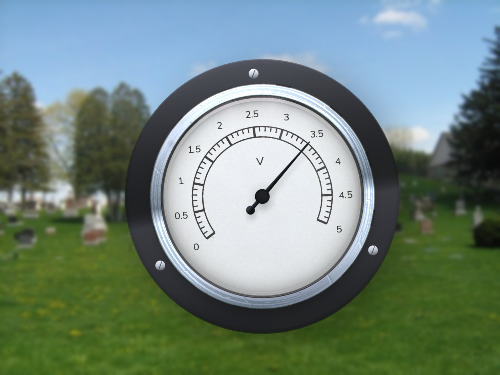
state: 3.5 V
